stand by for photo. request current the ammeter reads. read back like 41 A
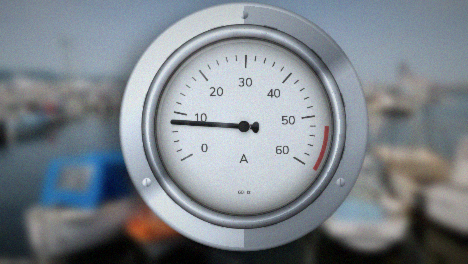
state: 8 A
